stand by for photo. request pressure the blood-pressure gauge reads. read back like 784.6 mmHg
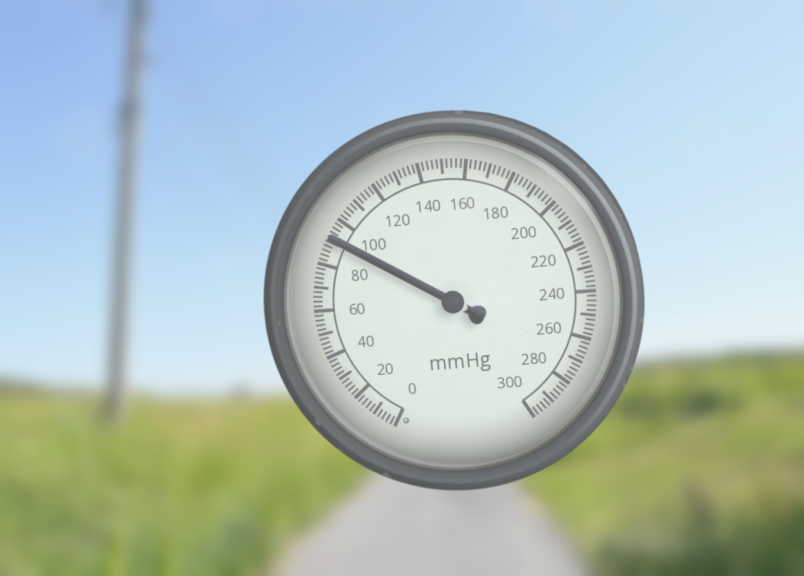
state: 92 mmHg
